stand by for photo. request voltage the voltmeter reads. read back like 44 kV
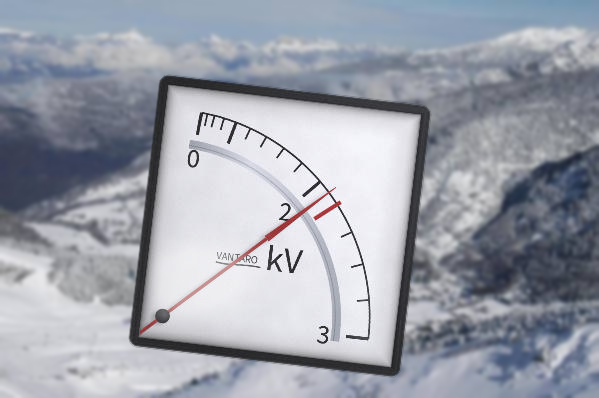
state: 2.1 kV
